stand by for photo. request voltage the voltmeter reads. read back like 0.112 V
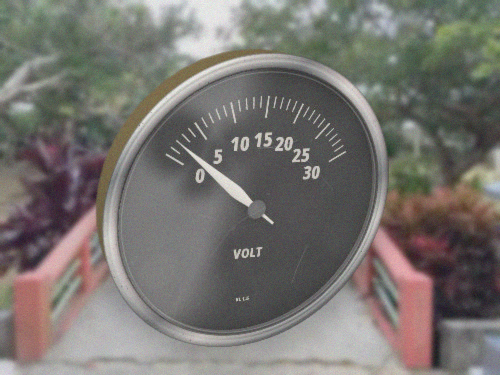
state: 2 V
